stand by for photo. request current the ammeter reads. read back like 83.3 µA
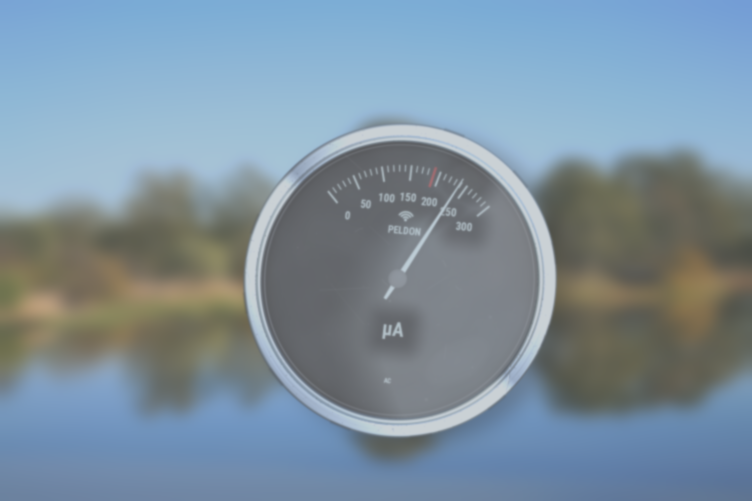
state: 240 µA
